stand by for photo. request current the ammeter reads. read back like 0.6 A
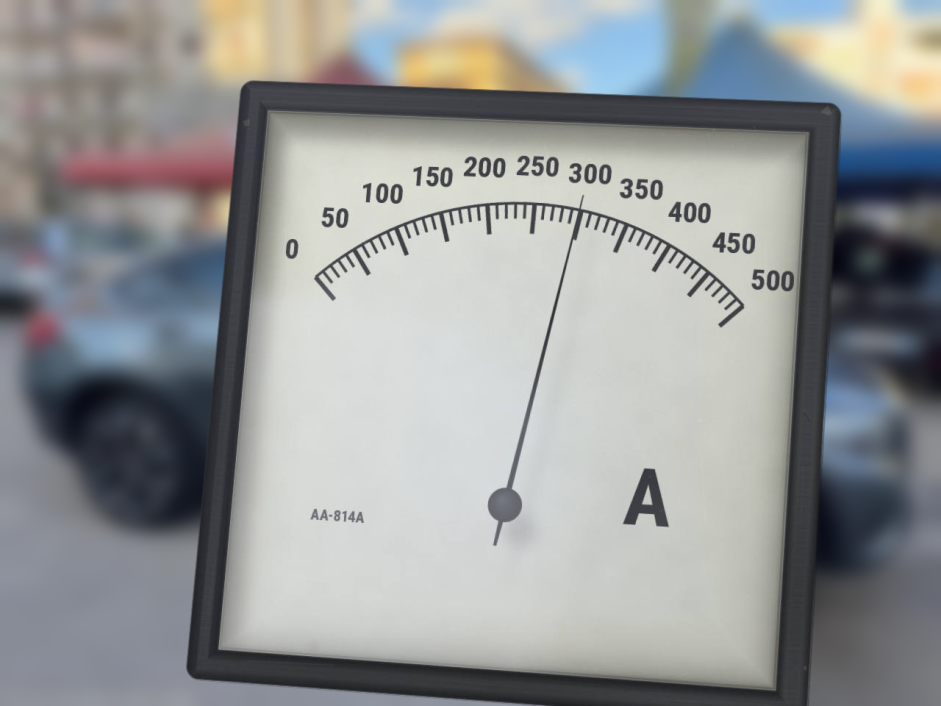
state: 300 A
